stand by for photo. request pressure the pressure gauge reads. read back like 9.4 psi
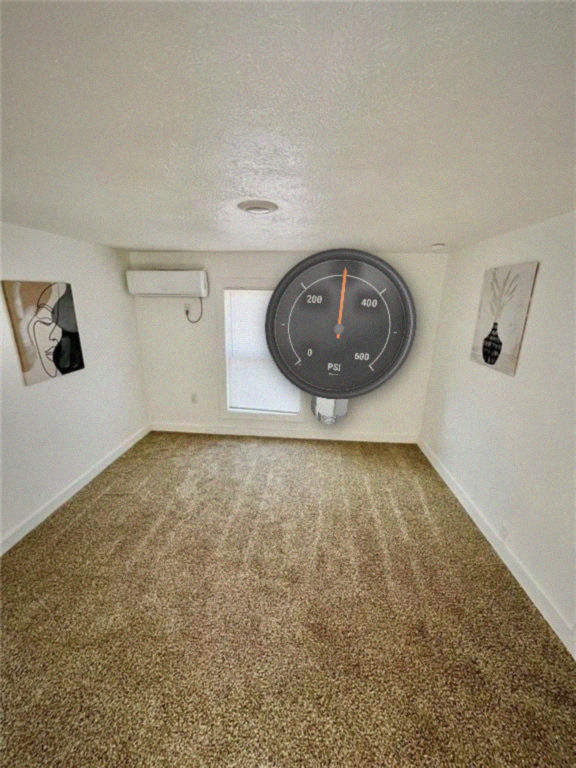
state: 300 psi
